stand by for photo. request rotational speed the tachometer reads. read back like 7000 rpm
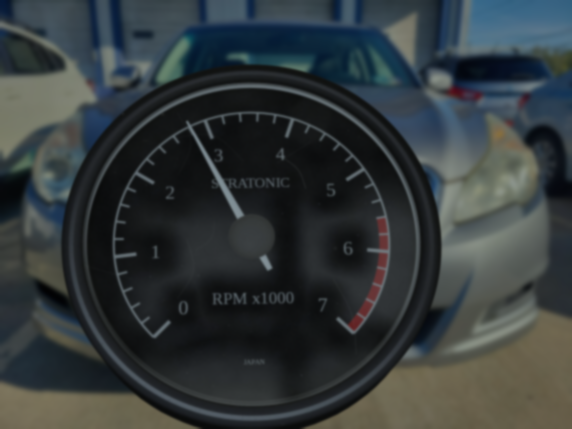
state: 2800 rpm
